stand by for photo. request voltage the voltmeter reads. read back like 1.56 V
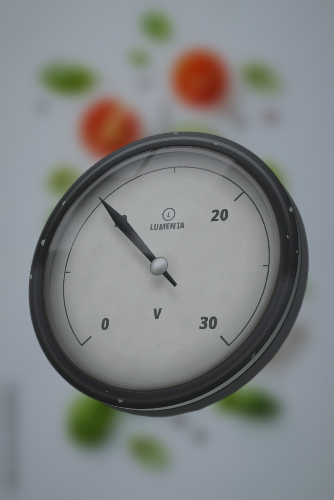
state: 10 V
